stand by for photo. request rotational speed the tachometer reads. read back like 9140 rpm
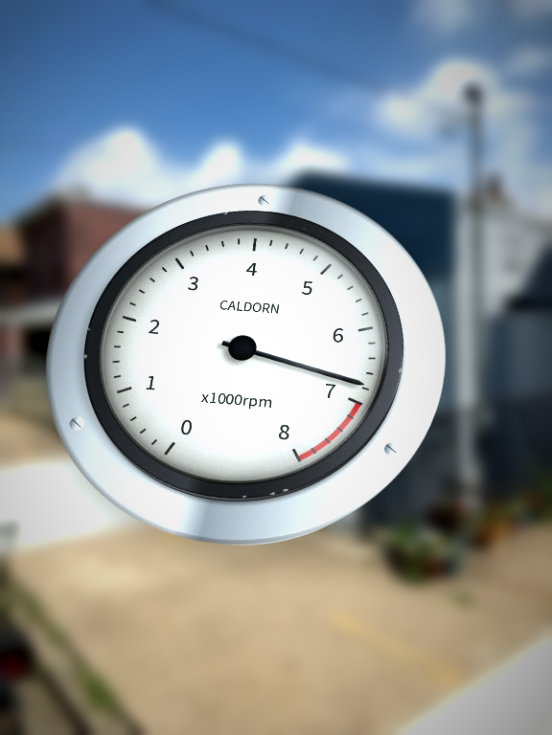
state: 6800 rpm
